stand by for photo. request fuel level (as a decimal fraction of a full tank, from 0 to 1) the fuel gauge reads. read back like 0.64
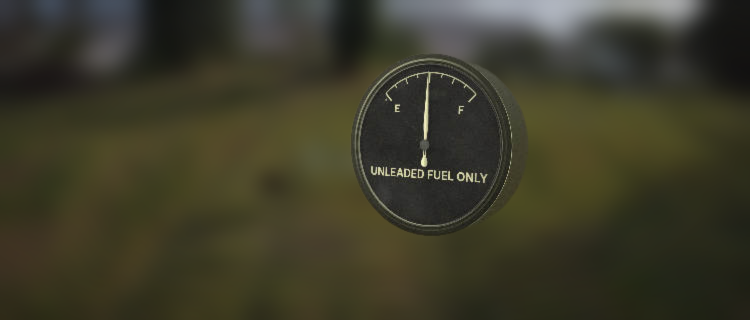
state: 0.5
